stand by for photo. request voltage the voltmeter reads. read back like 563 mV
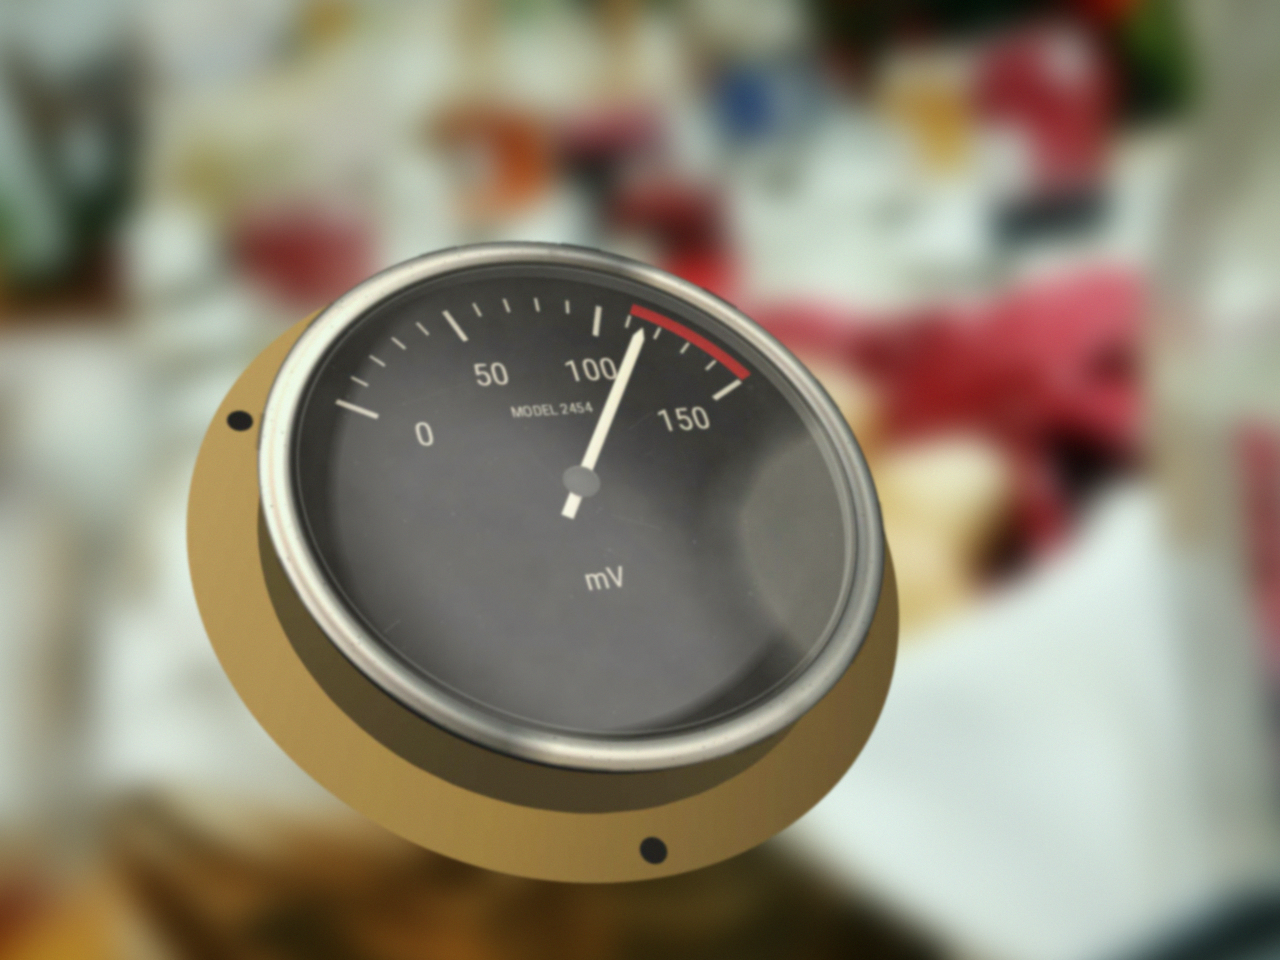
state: 115 mV
